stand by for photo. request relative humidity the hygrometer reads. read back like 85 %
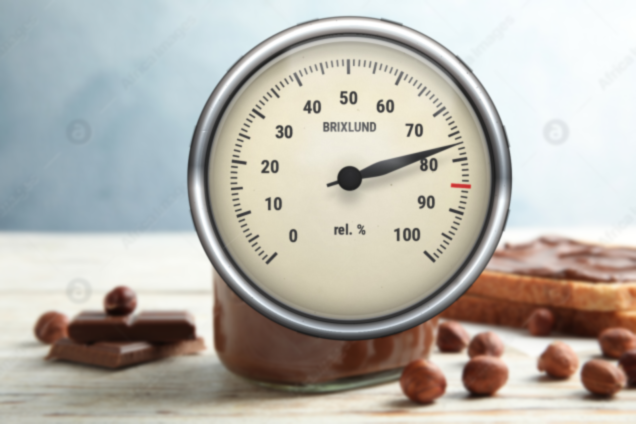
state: 77 %
